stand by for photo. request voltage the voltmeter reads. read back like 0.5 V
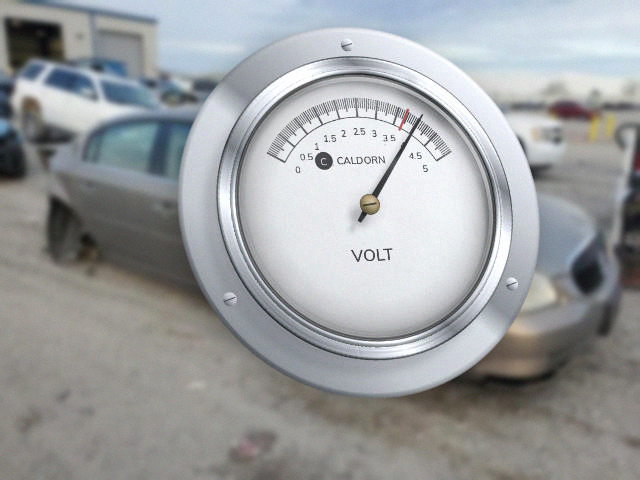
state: 4 V
